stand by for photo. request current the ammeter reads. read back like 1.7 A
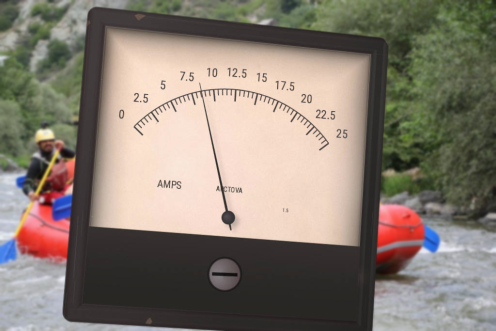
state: 8.5 A
